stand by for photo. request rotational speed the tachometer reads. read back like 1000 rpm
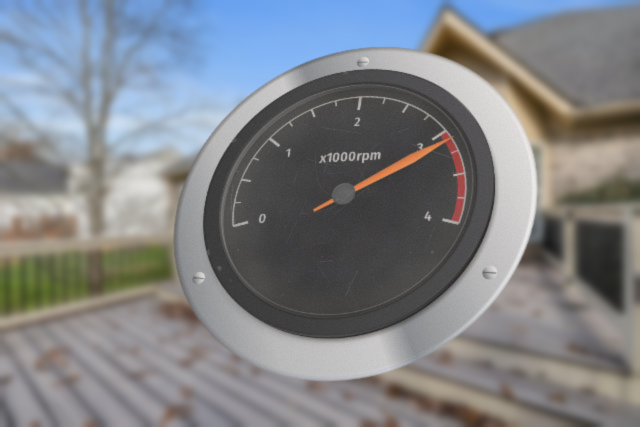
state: 3125 rpm
